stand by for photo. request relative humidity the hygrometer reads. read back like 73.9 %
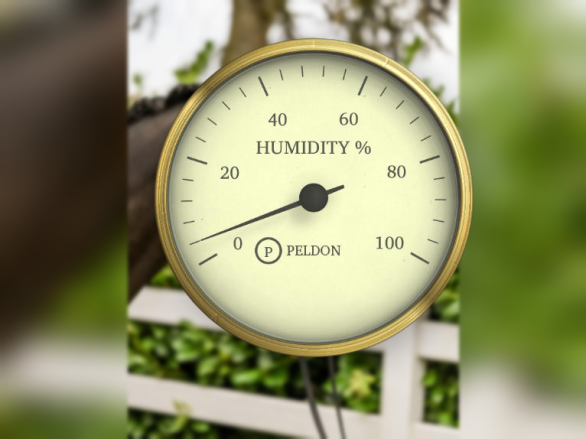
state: 4 %
